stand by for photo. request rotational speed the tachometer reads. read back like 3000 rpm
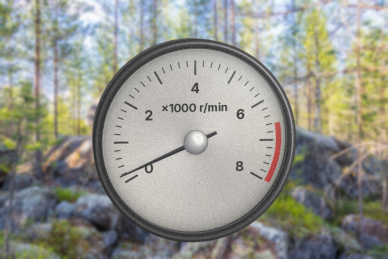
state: 200 rpm
